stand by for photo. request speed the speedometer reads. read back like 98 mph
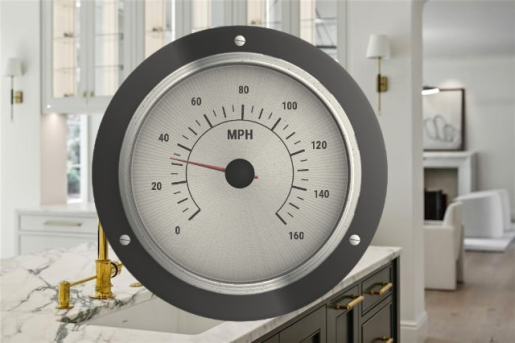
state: 32.5 mph
